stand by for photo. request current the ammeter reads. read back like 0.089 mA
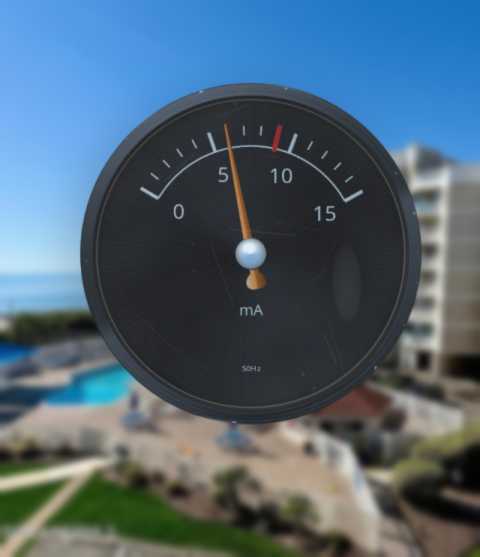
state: 6 mA
